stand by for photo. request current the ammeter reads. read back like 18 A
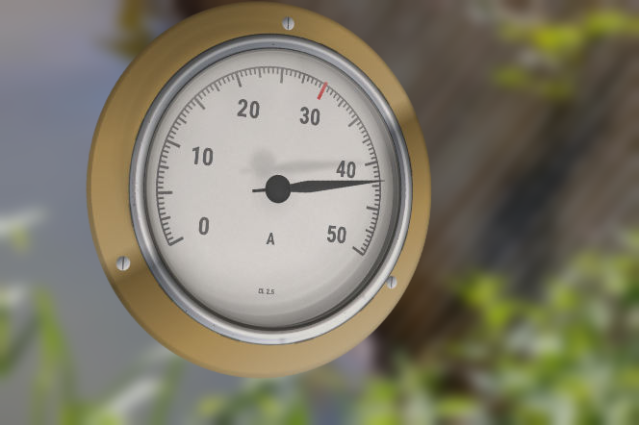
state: 42 A
